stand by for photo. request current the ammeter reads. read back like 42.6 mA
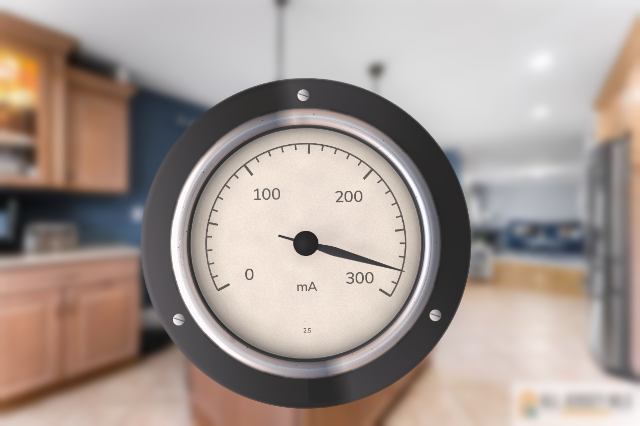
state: 280 mA
